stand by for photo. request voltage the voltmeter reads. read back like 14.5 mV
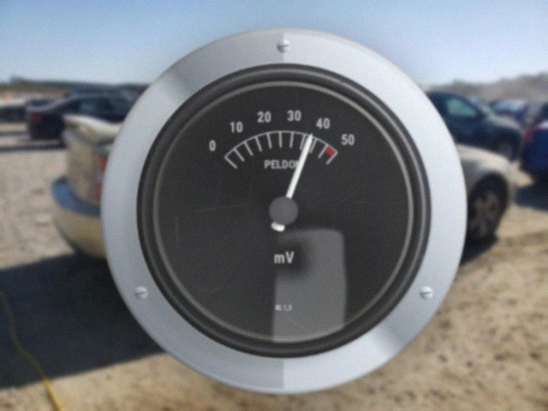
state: 37.5 mV
